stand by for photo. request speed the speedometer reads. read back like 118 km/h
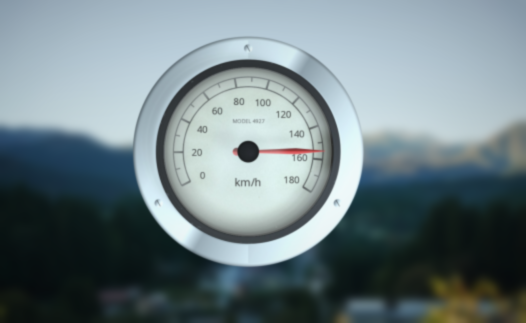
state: 155 km/h
